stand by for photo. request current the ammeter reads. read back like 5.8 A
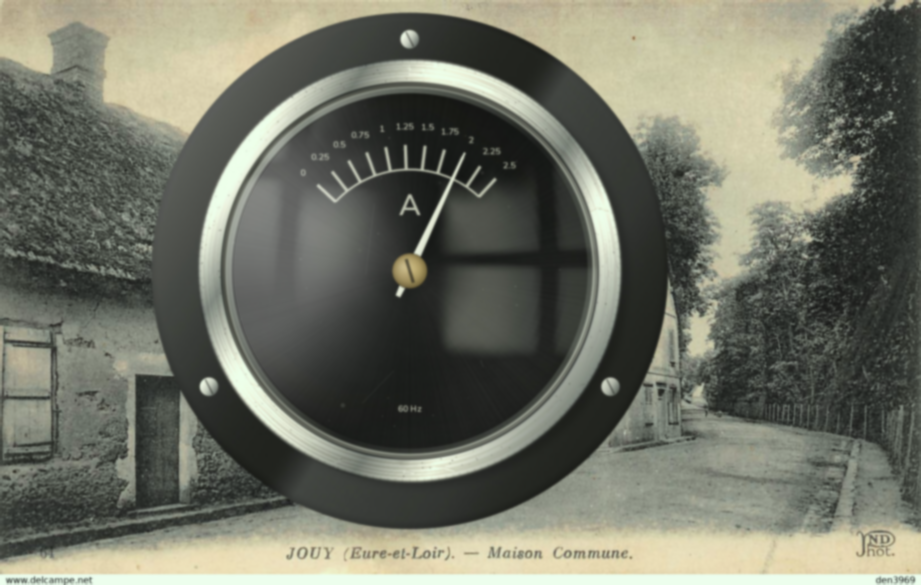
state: 2 A
